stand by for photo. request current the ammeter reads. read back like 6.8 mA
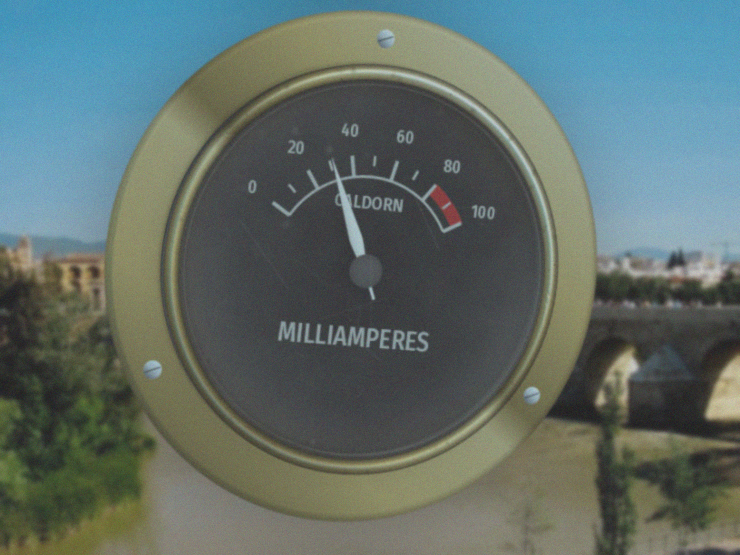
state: 30 mA
